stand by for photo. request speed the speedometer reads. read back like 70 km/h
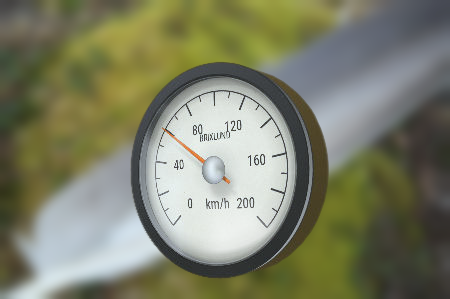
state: 60 km/h
